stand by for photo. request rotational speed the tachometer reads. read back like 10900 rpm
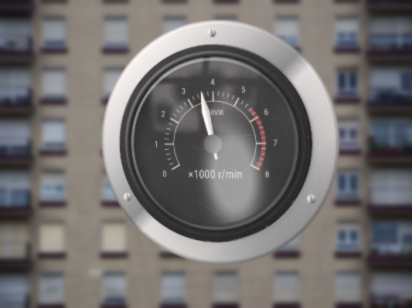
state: 3600 rpm
